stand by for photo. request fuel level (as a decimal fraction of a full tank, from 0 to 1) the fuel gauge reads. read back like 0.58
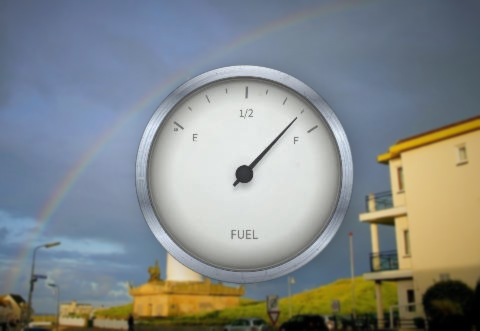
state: 0.875
